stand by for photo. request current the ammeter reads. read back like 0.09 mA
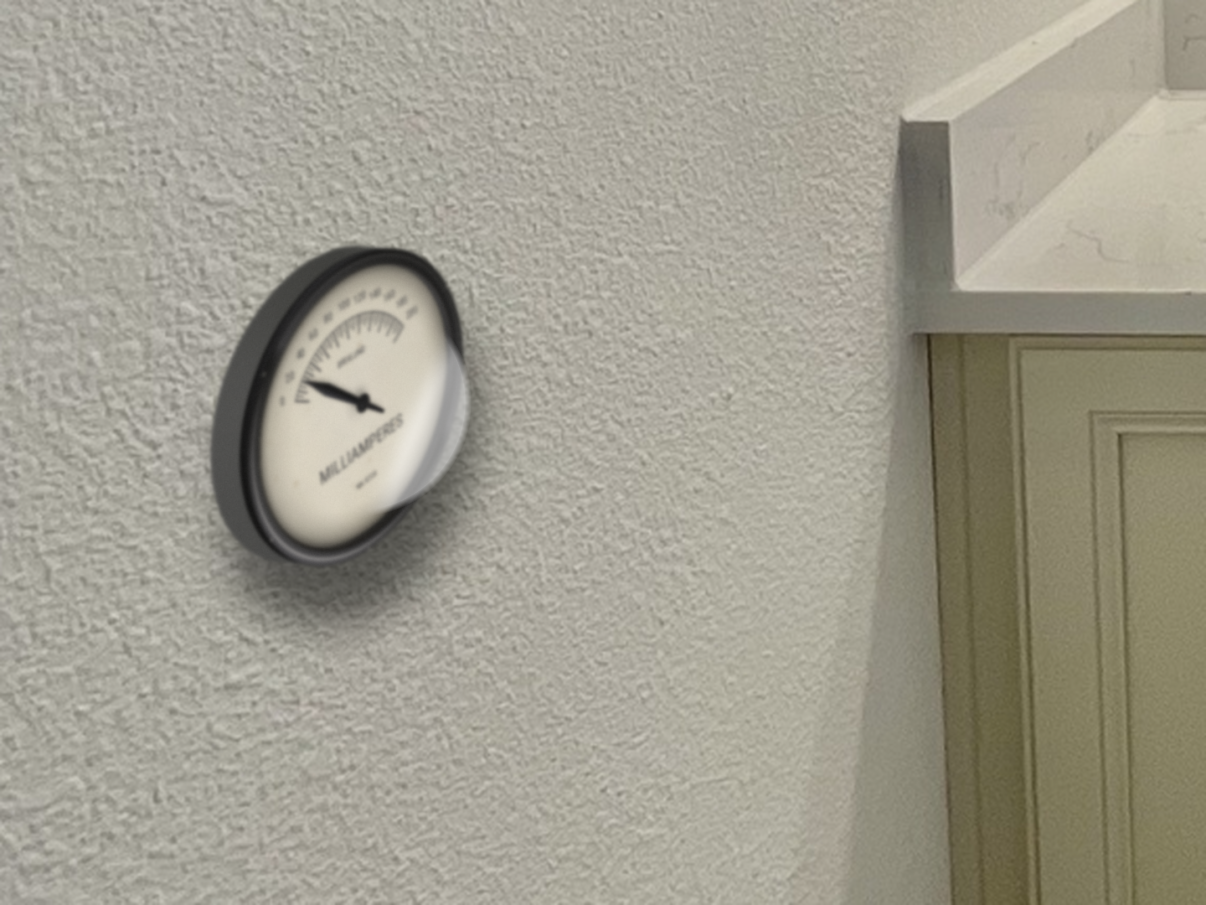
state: 20 mA
